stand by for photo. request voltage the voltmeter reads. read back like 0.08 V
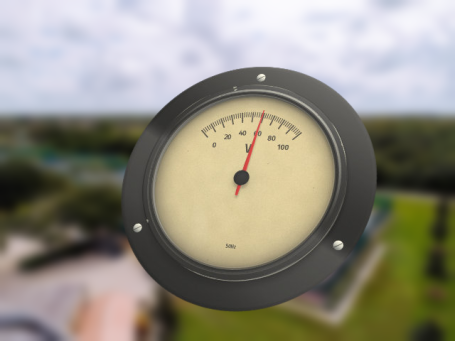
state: 60 V
